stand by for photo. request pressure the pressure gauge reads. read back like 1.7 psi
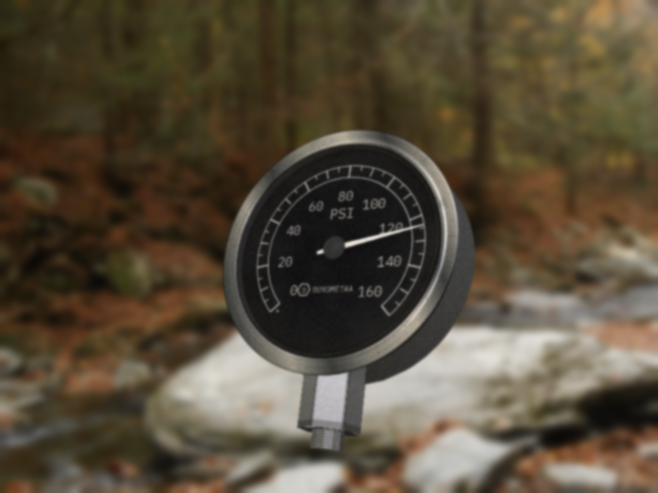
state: 125 psi
